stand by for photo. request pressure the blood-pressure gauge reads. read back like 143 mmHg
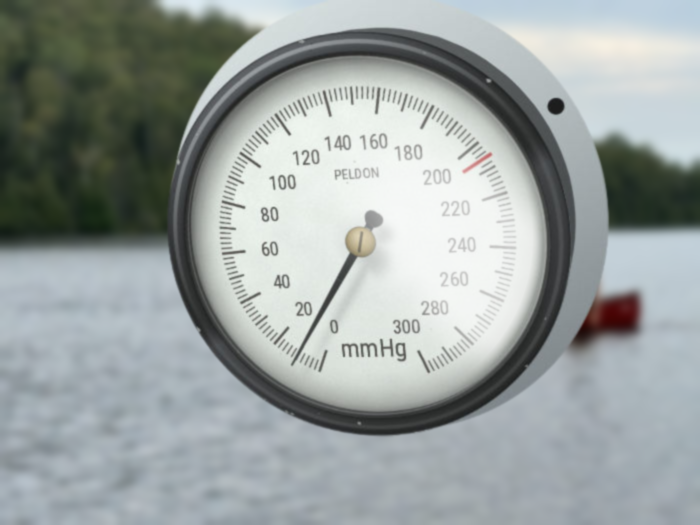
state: 10 mmHg
